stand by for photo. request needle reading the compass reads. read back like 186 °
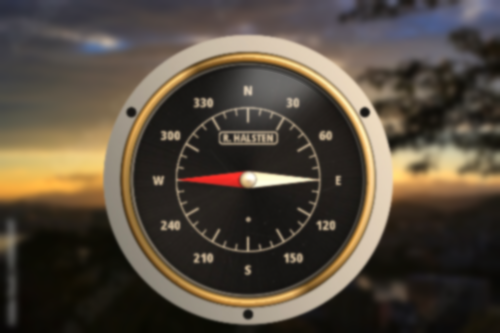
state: 270 °
